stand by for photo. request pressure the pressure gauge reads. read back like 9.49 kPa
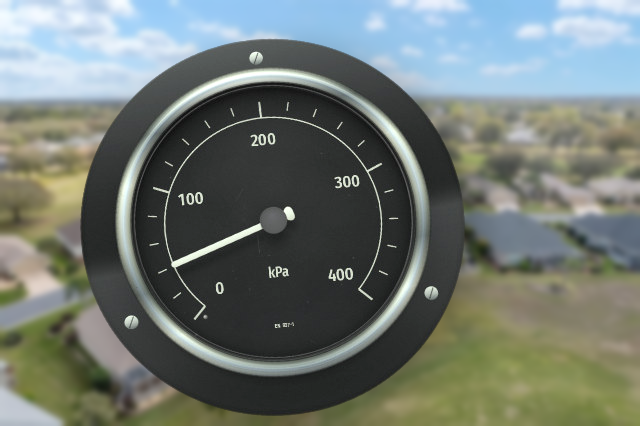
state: 40 kPa
